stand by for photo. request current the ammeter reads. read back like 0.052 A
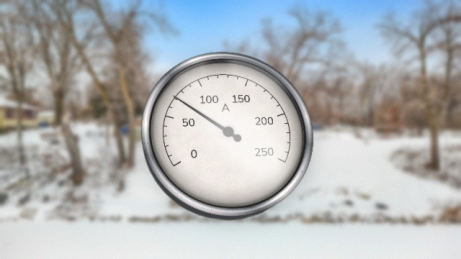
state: 70 A
